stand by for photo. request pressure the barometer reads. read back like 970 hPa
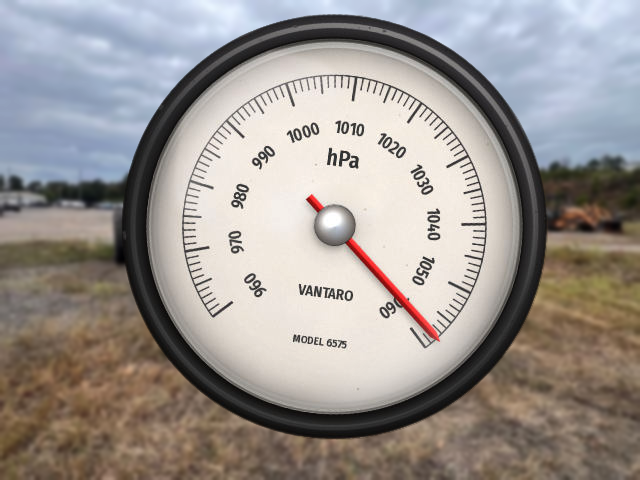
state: 1058 hPa
